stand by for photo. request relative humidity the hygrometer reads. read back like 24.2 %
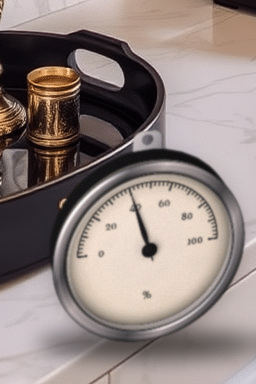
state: 40 %
